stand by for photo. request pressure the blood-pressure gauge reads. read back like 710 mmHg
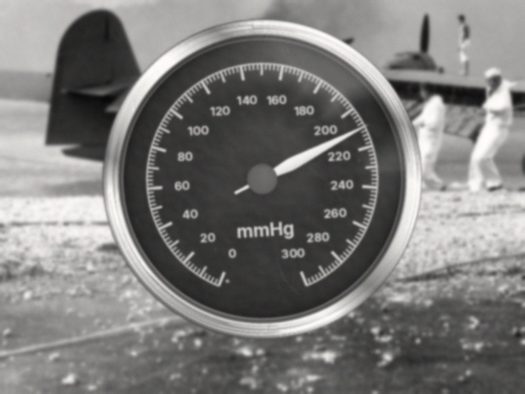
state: 210 mmHg
